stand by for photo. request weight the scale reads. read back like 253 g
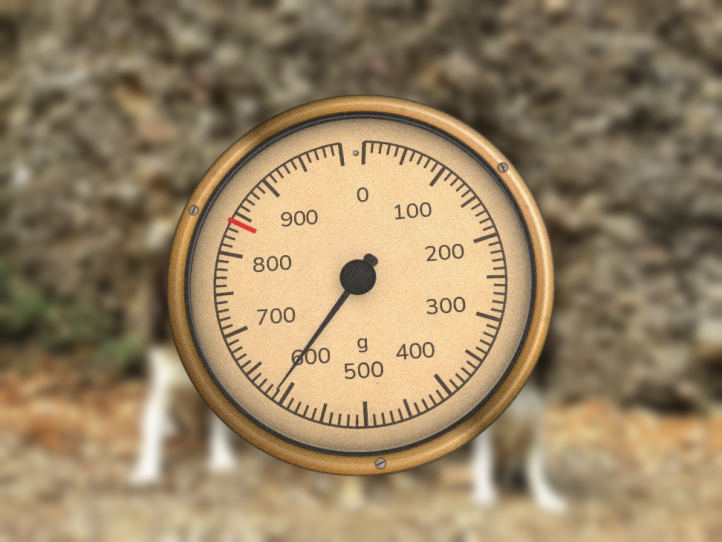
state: 610 g
